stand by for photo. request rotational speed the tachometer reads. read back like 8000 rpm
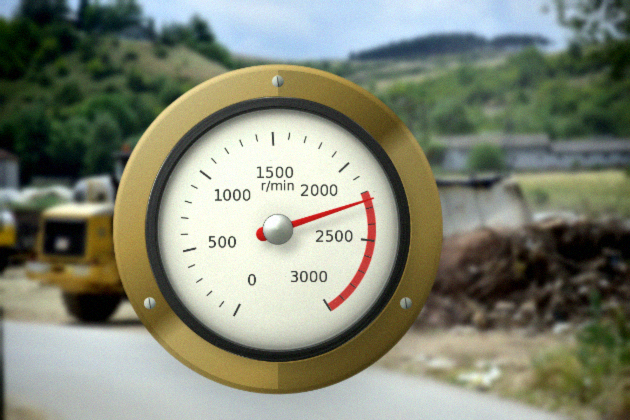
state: 2250 rpm
